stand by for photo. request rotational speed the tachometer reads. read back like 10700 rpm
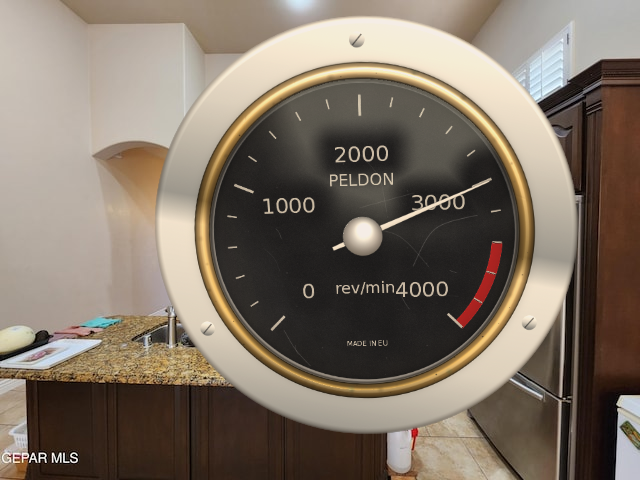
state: 3000 rpm
